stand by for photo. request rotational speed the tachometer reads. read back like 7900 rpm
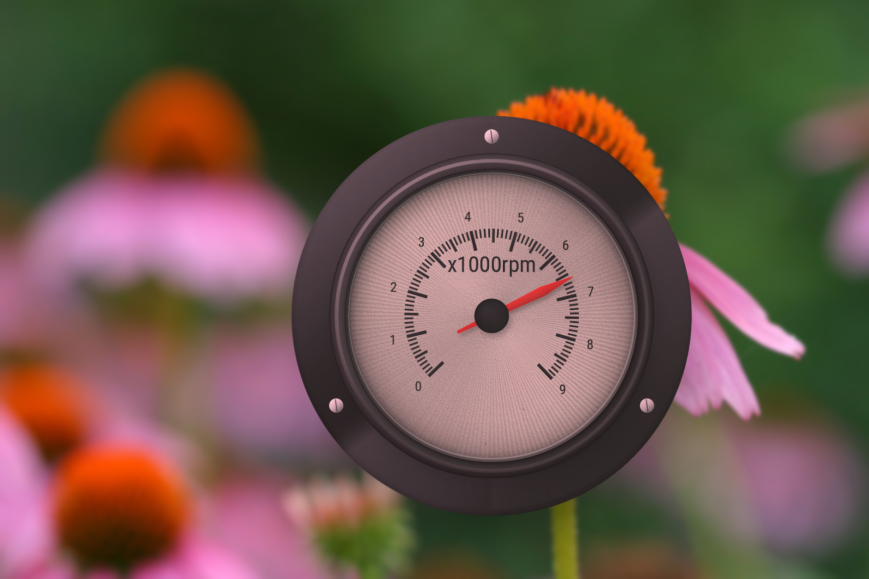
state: 6600 rpm
